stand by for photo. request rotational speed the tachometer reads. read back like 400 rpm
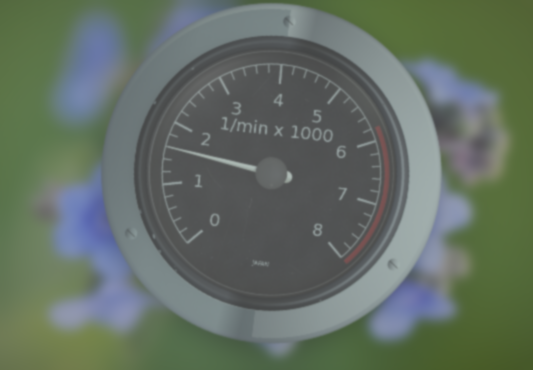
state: 1600 rpm
